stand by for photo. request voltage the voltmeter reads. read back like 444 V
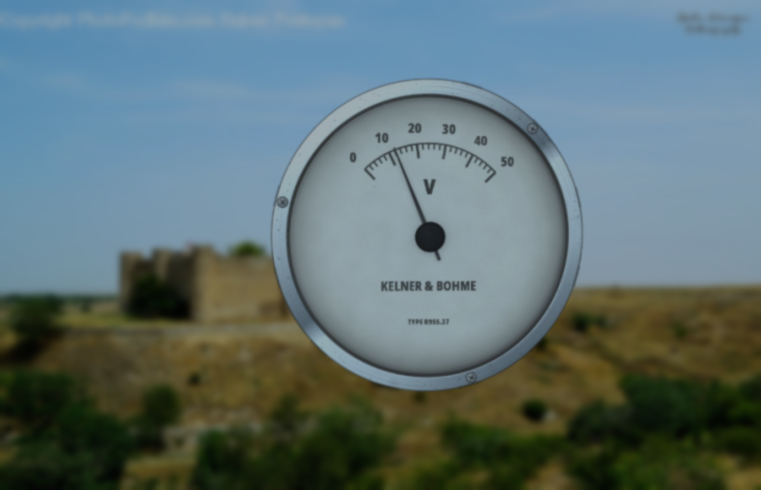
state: 12 V
